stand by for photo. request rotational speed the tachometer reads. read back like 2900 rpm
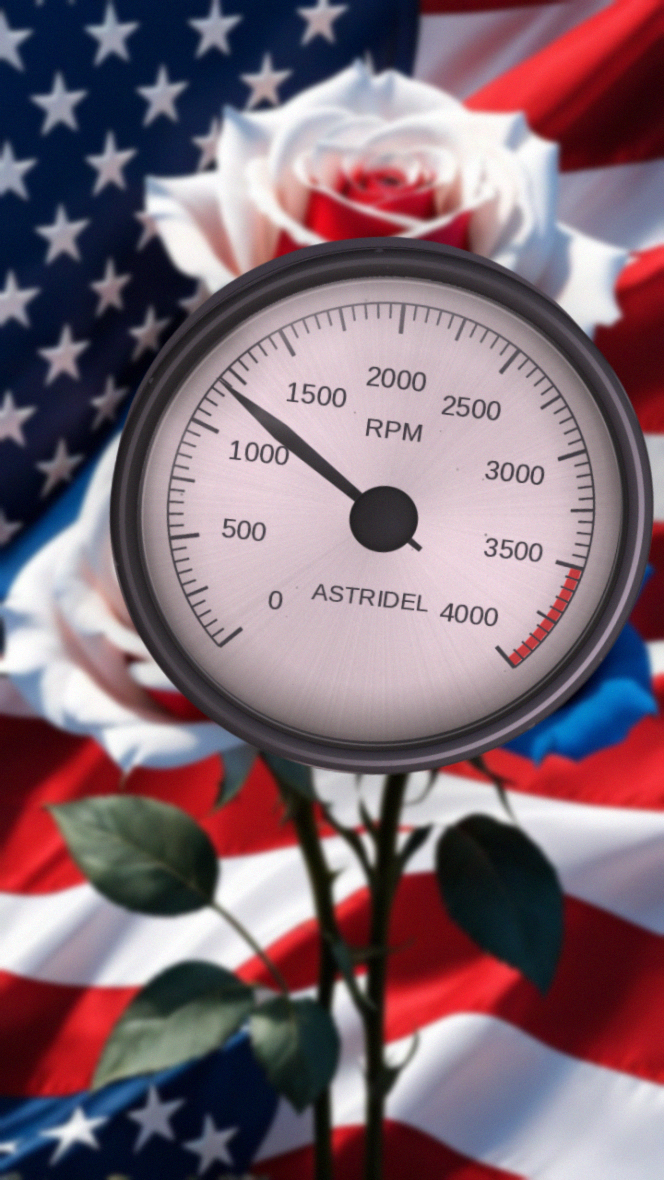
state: 1200 rpm
